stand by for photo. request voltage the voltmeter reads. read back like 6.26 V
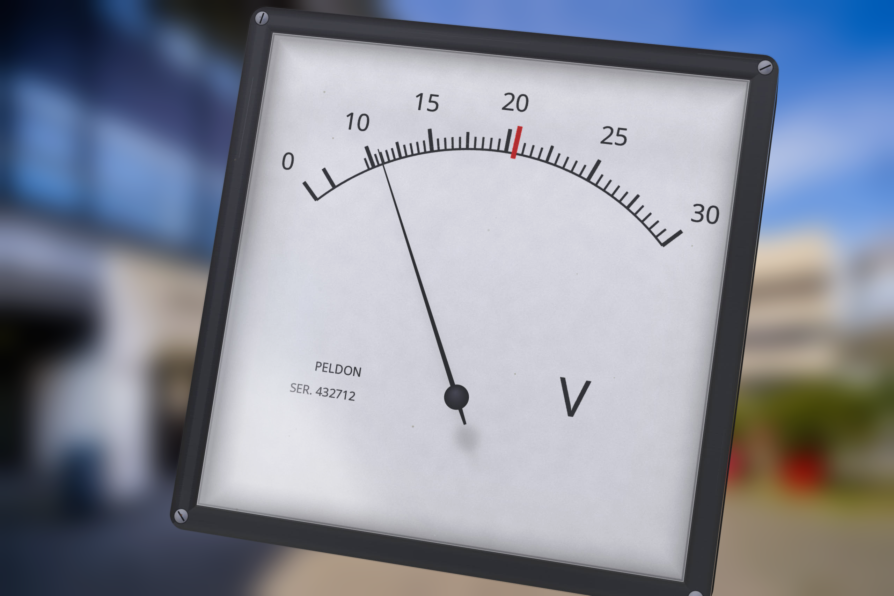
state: 11 V
